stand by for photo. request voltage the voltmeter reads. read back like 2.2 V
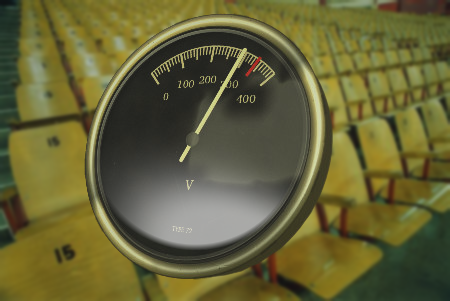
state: 300 V
